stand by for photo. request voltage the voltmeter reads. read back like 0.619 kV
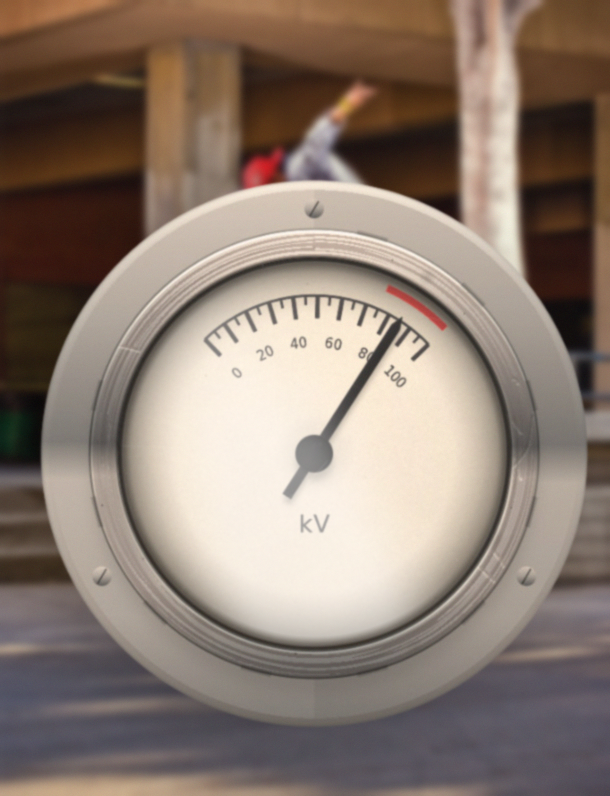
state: 85 kV
